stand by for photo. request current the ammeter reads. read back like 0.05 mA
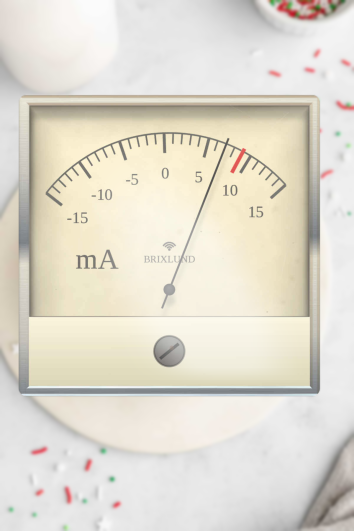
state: 7 mA
